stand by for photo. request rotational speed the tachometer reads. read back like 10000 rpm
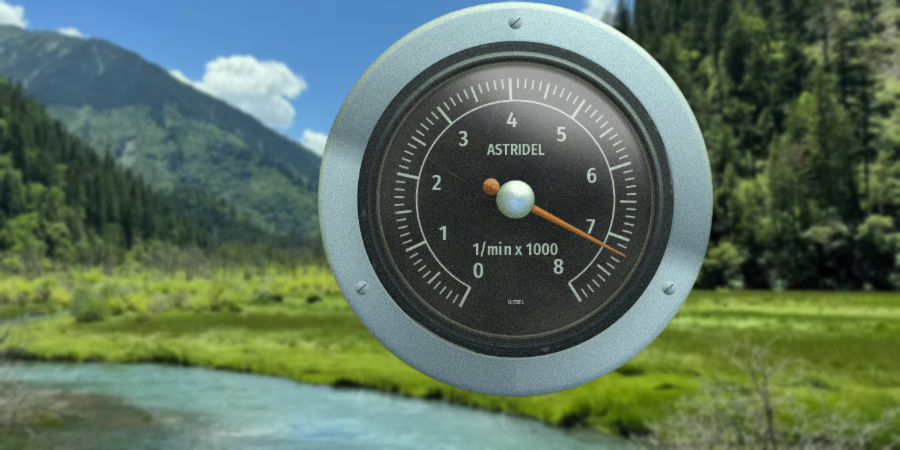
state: 7200 rpm
